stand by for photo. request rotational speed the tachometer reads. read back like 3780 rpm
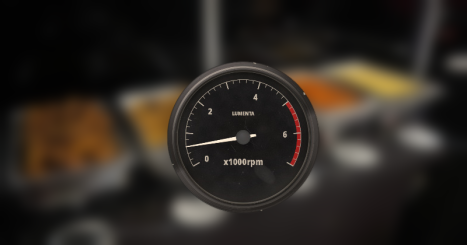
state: 600 rpm
